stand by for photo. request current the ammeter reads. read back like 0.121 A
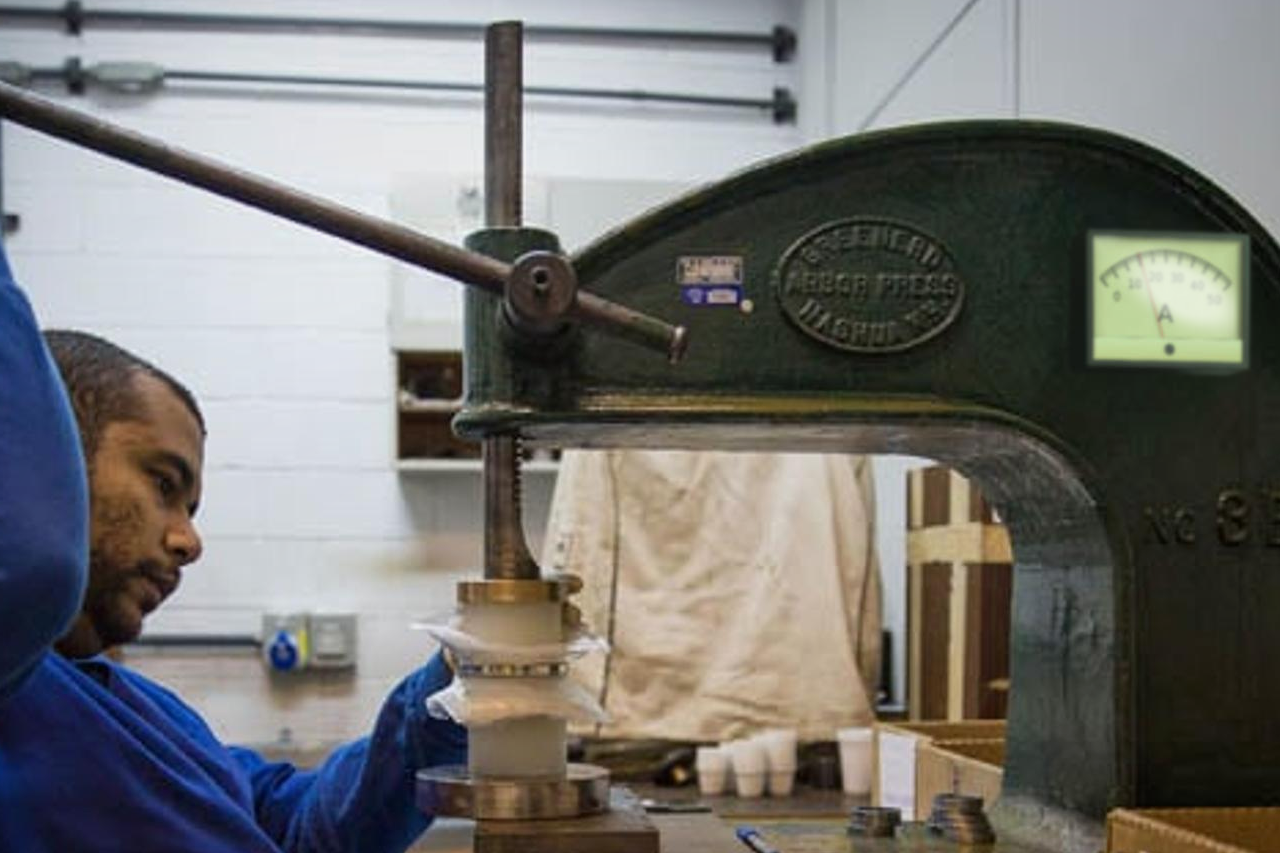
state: 15 A
